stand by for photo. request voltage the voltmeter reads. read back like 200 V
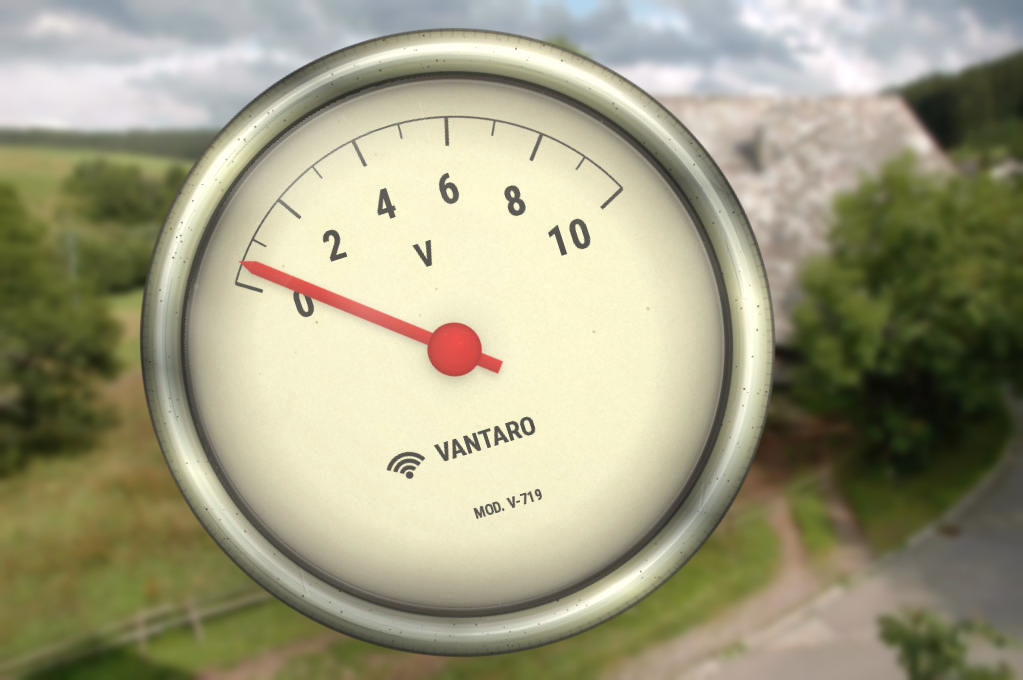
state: 0.5 V
